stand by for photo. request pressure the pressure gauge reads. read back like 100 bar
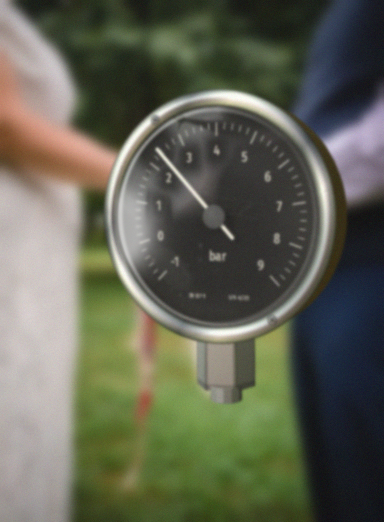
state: 2.4 bar
